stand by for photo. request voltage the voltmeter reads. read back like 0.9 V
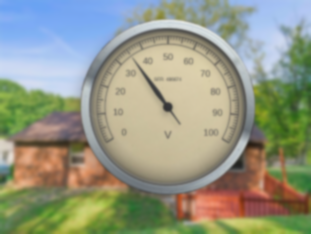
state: 35 V
